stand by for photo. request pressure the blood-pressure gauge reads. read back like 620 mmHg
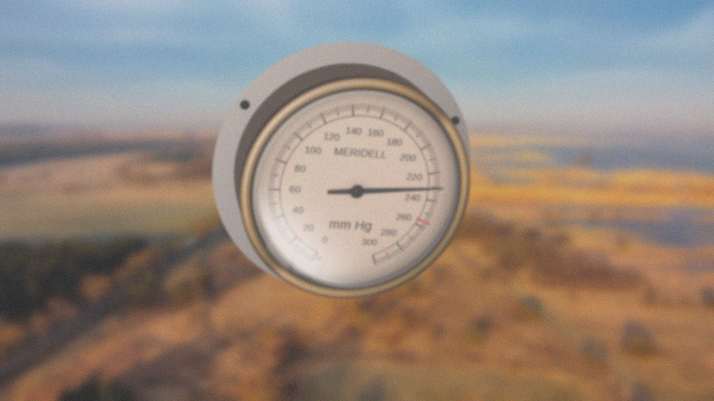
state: 230 mmHg
